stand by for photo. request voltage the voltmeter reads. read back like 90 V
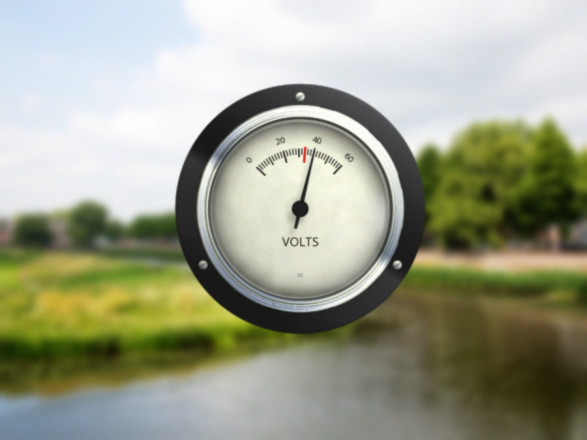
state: 40 V
